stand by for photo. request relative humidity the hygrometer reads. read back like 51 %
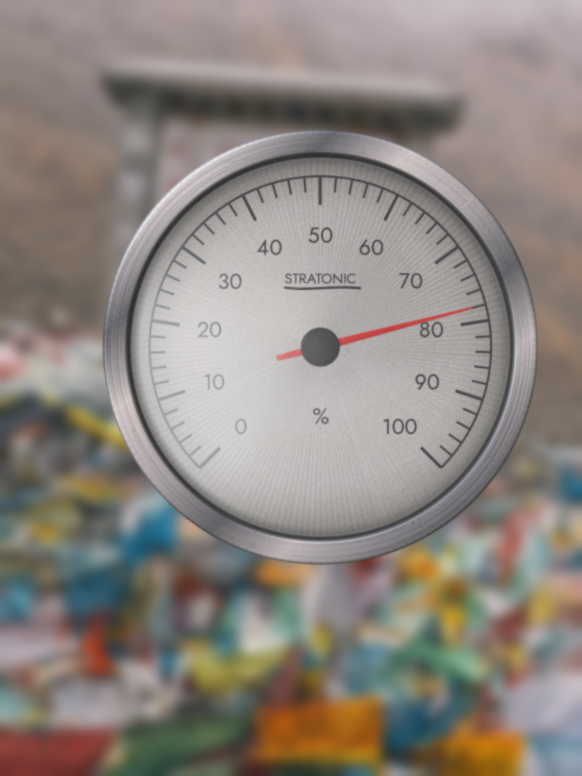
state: 78 %
